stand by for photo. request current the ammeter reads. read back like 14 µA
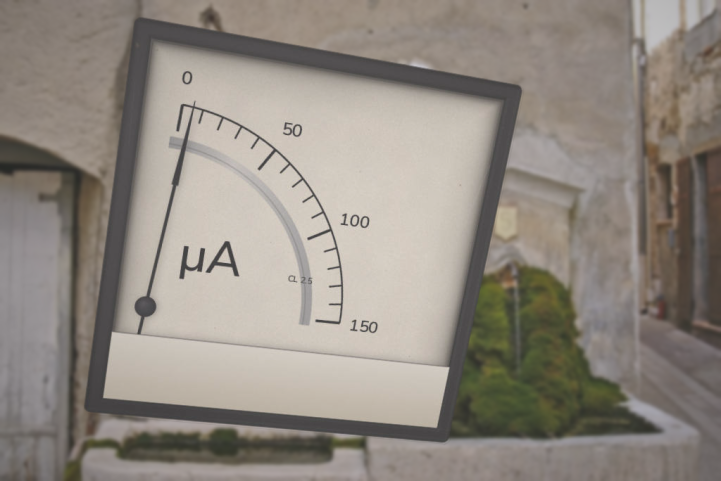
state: 5 µA
